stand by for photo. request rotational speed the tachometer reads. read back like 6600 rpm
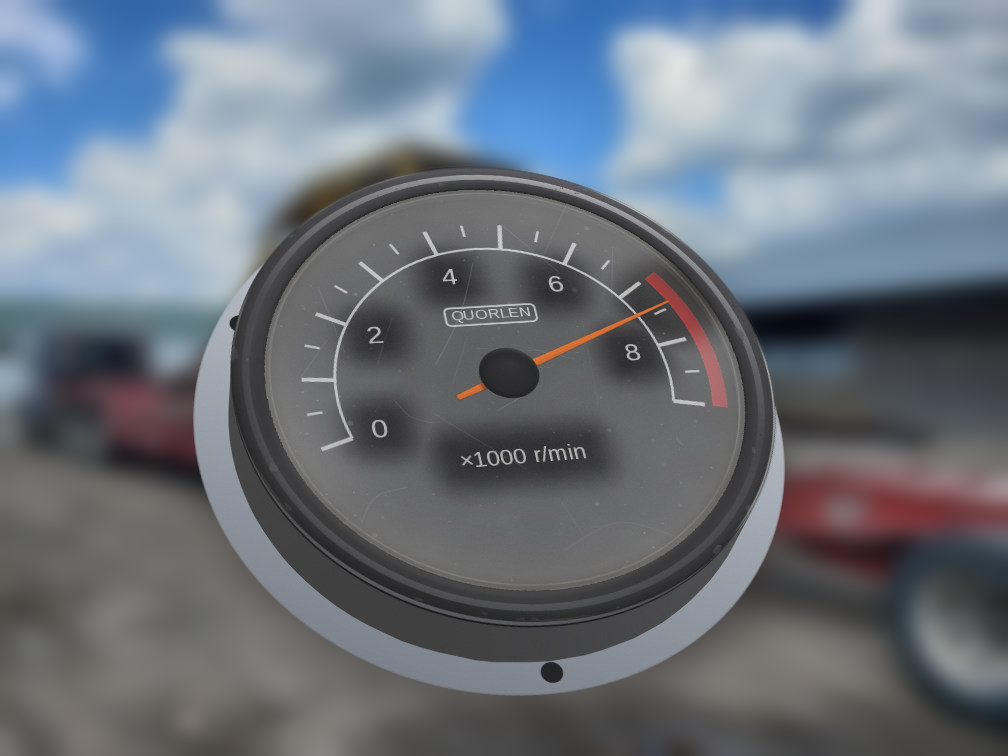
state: 7500 rpm
